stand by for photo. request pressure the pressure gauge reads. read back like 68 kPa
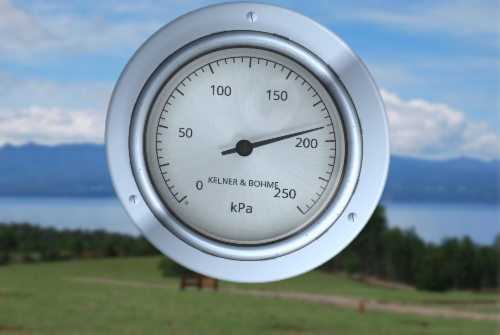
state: 190 kPa
